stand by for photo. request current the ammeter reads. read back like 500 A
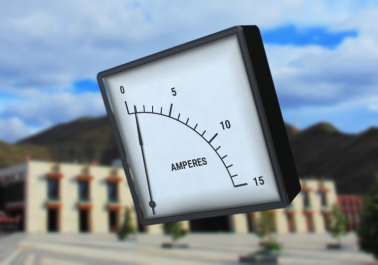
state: 1 A
